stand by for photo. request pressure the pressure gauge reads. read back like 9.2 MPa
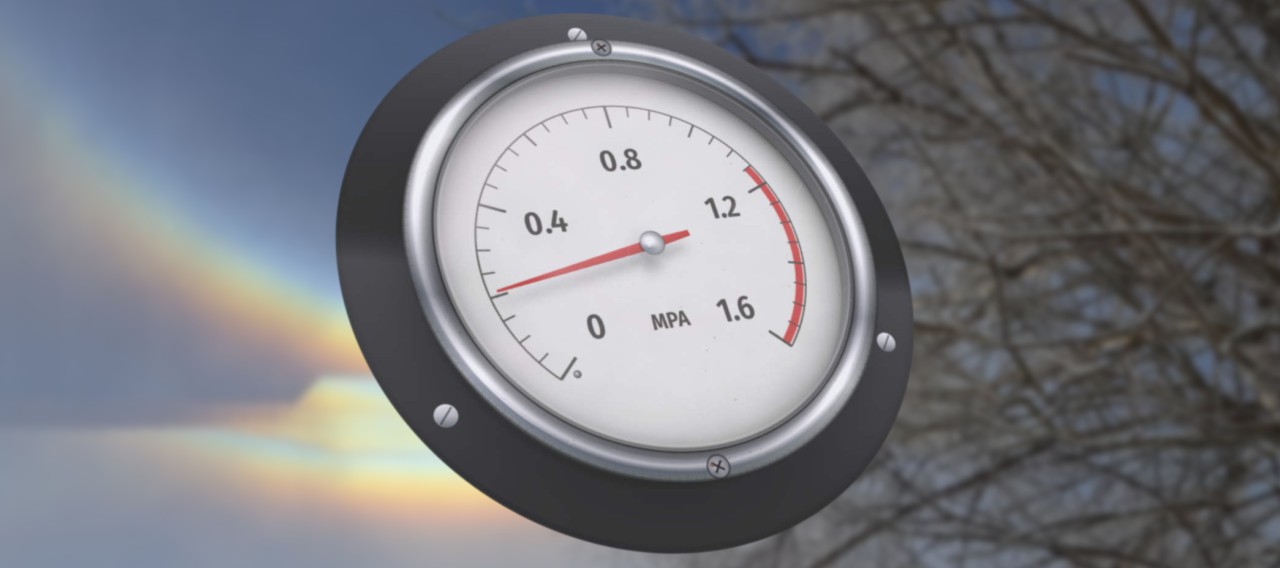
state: 0.2 MPa
